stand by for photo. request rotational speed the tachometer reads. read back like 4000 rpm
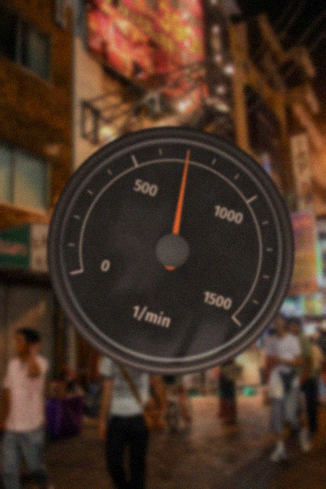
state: 700 rpm
